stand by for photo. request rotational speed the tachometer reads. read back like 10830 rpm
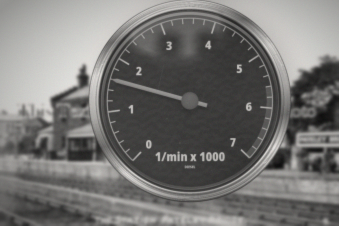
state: 1600 rpm
